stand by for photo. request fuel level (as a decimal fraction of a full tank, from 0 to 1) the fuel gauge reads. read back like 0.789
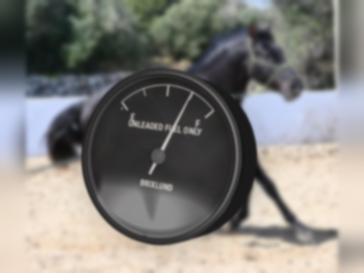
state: 0.75
